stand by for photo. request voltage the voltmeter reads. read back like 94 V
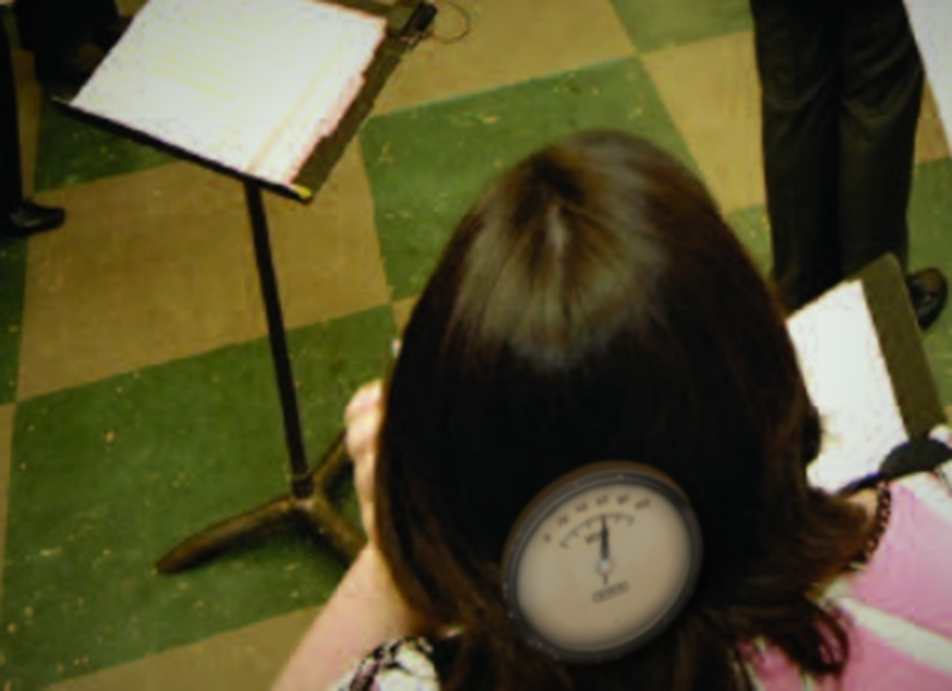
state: 60 V
